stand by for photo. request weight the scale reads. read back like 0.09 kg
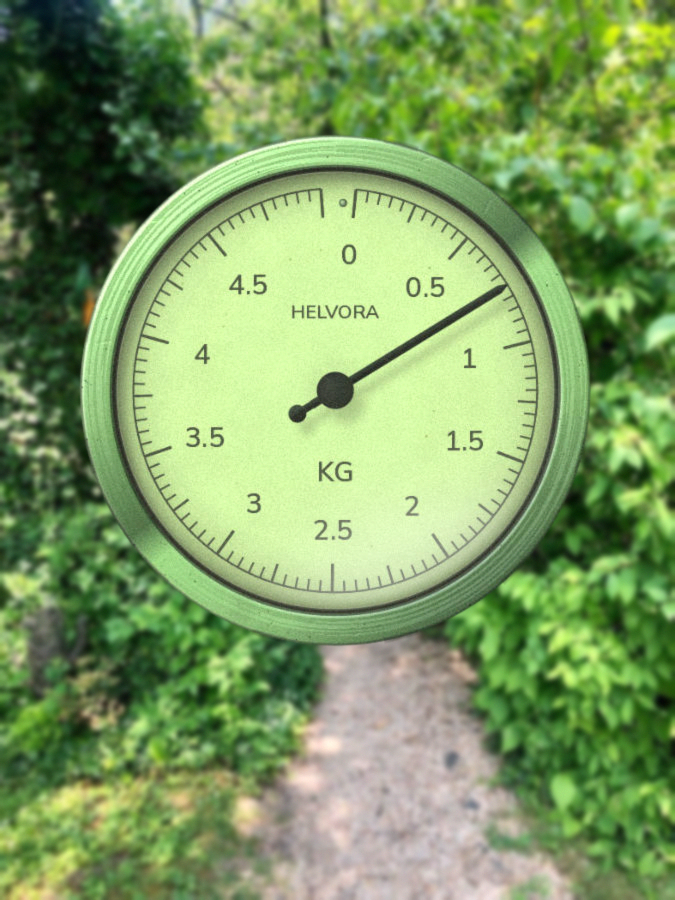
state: 0.75 kg
